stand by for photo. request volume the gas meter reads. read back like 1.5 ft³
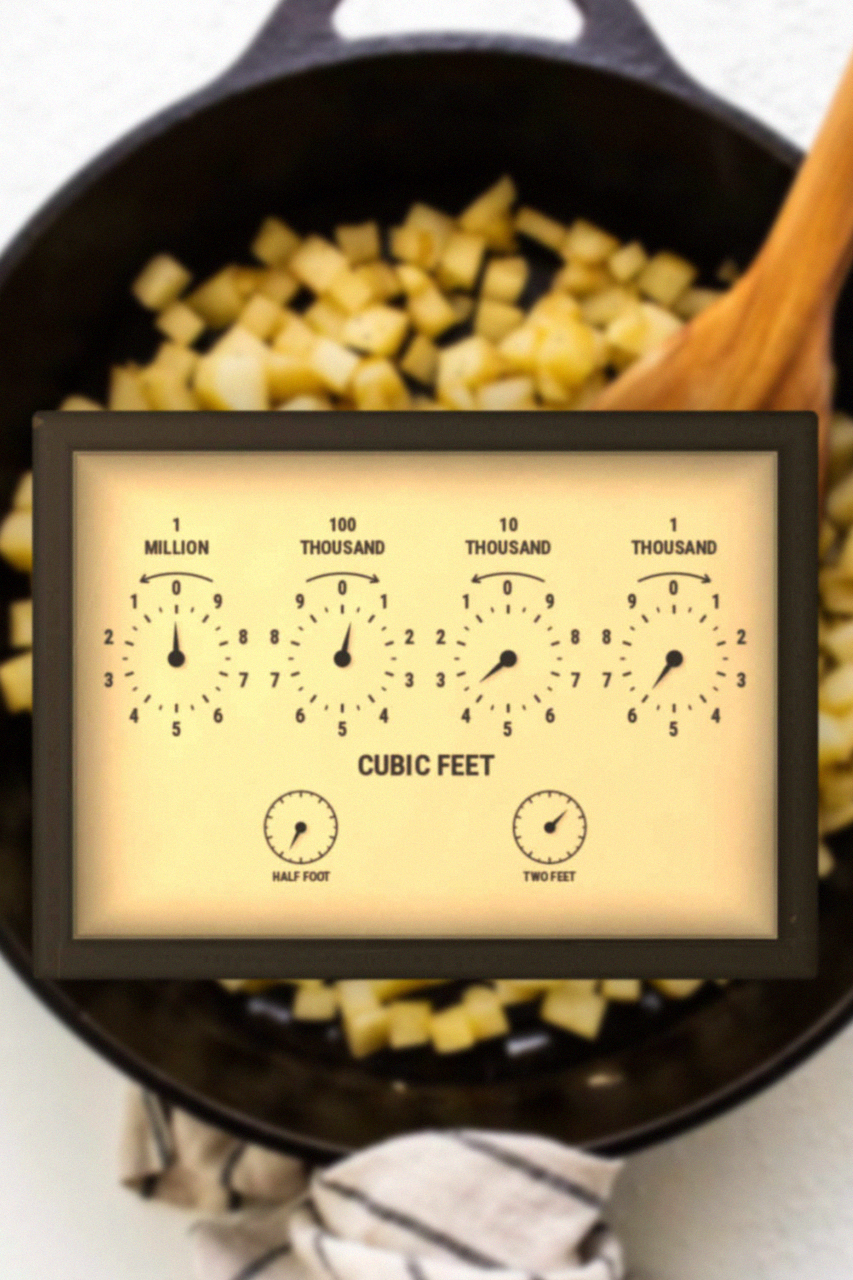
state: 3600 ft³
